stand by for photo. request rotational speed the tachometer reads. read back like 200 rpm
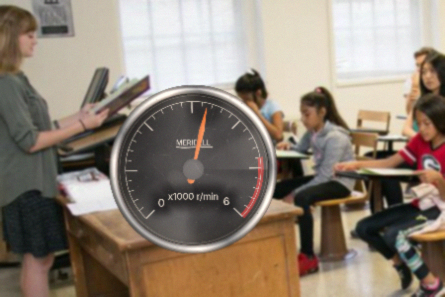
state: 3300 rpm
